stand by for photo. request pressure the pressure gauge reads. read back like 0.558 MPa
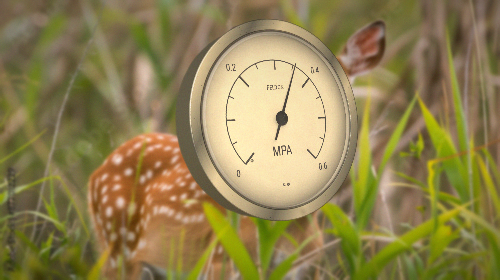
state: 0.35 MPa
